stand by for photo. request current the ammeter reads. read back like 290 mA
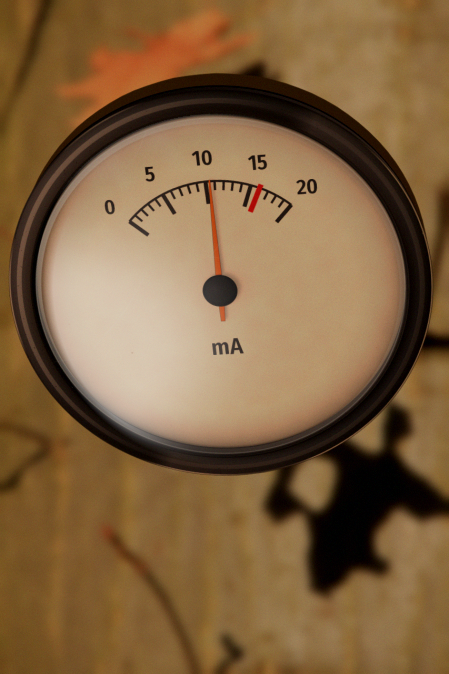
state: 10.5 mA
